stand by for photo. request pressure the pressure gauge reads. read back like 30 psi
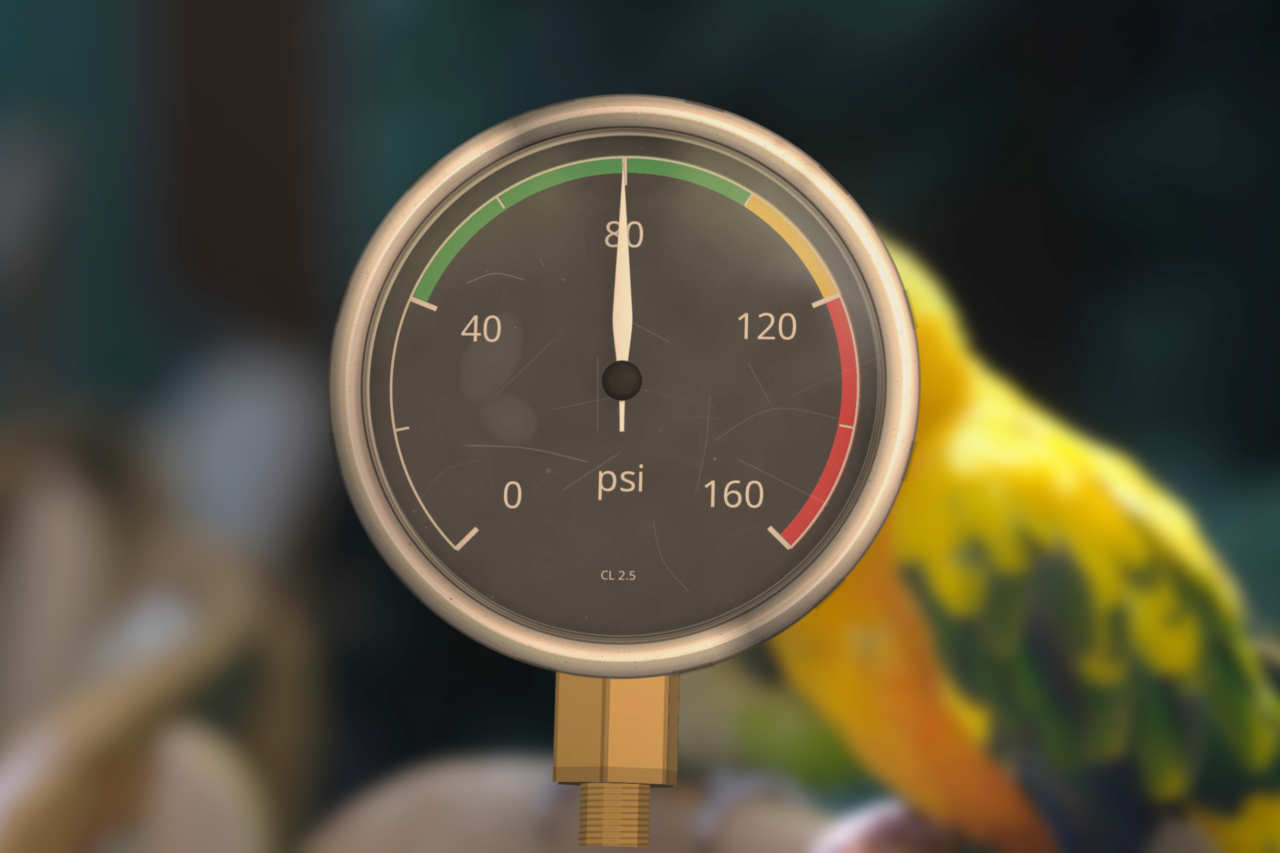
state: 80 psi
